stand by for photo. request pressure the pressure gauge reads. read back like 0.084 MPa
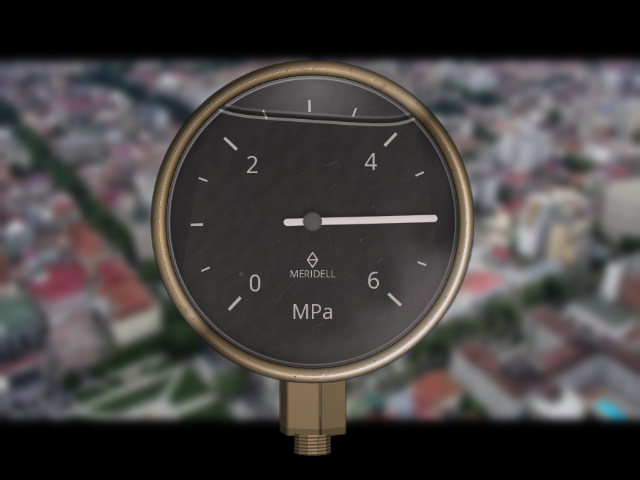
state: 5 MPa
